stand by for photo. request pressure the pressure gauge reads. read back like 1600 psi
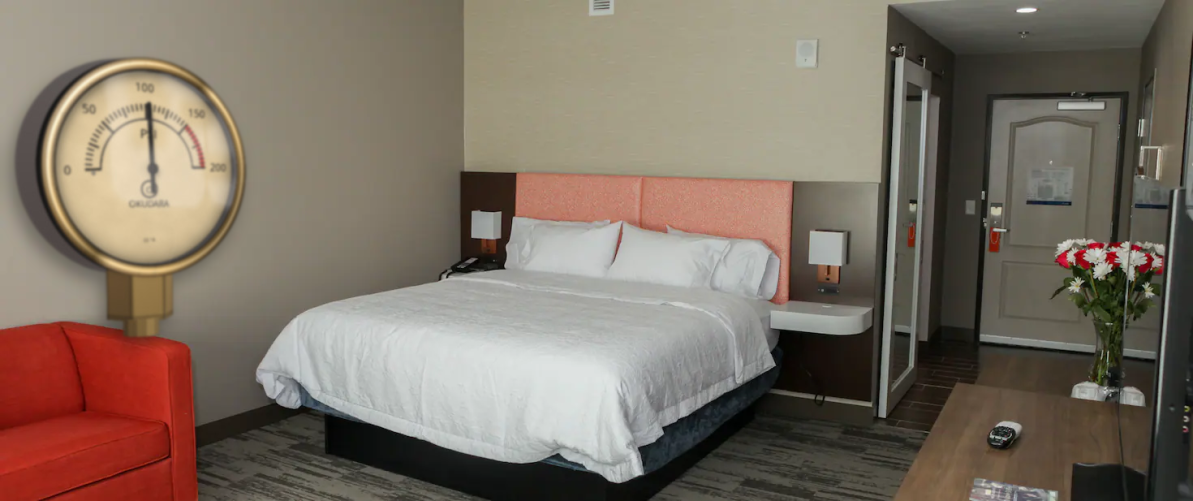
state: 100 psi
